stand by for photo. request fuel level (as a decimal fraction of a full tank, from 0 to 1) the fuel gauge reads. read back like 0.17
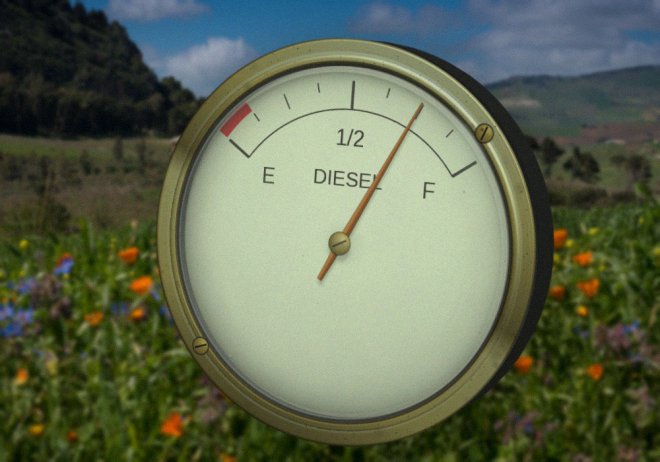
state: 0.75
